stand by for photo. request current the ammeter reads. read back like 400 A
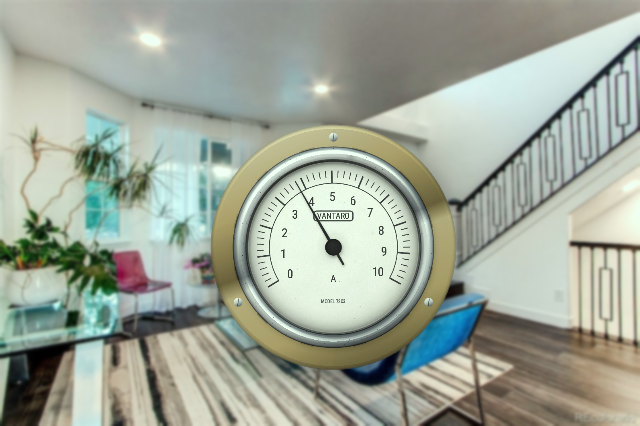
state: 3.8 A
